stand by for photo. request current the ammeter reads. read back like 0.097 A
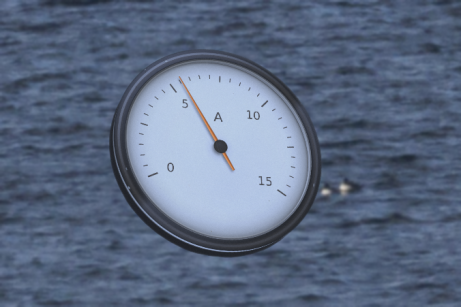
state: 5.5 A
